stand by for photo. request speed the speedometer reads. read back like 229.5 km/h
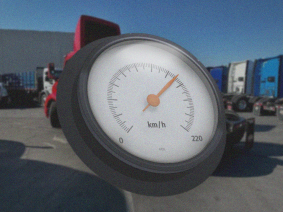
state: 150 km/h
